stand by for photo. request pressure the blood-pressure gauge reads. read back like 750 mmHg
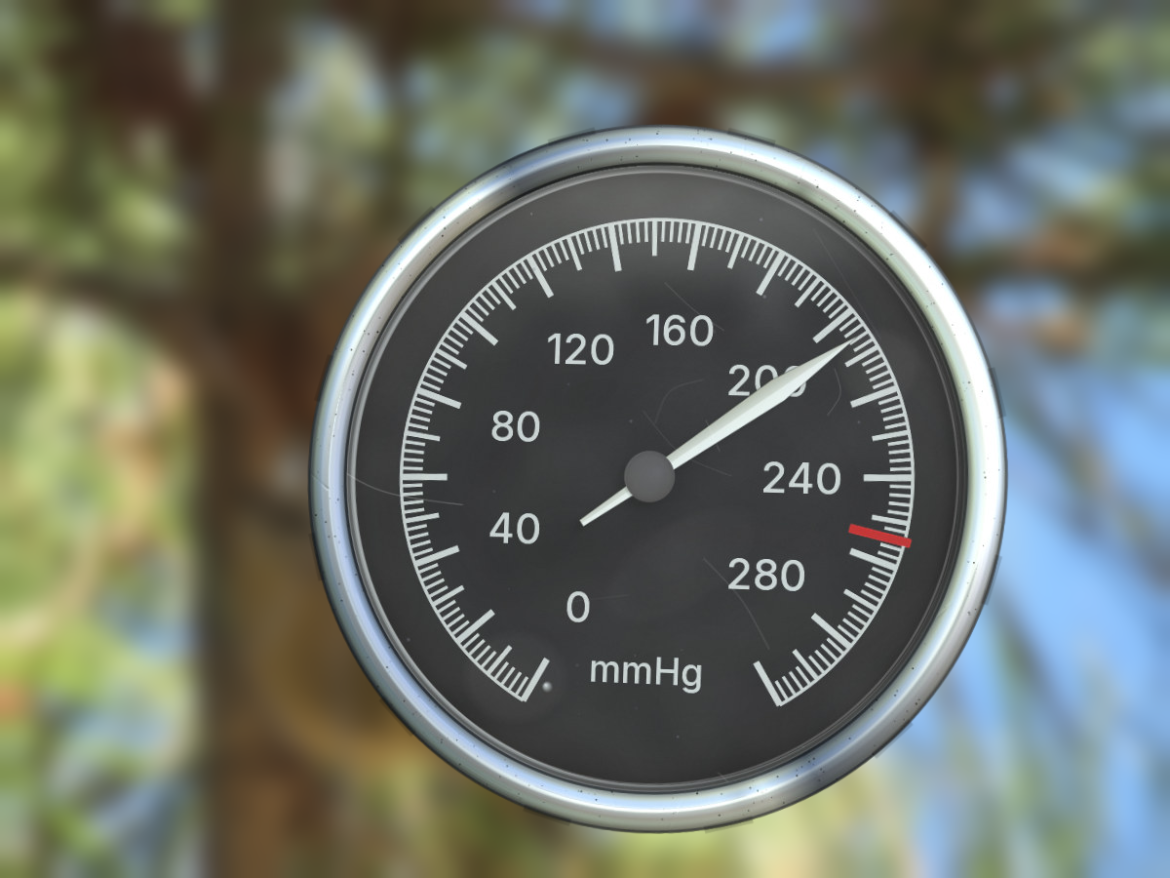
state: 206 mmHg
